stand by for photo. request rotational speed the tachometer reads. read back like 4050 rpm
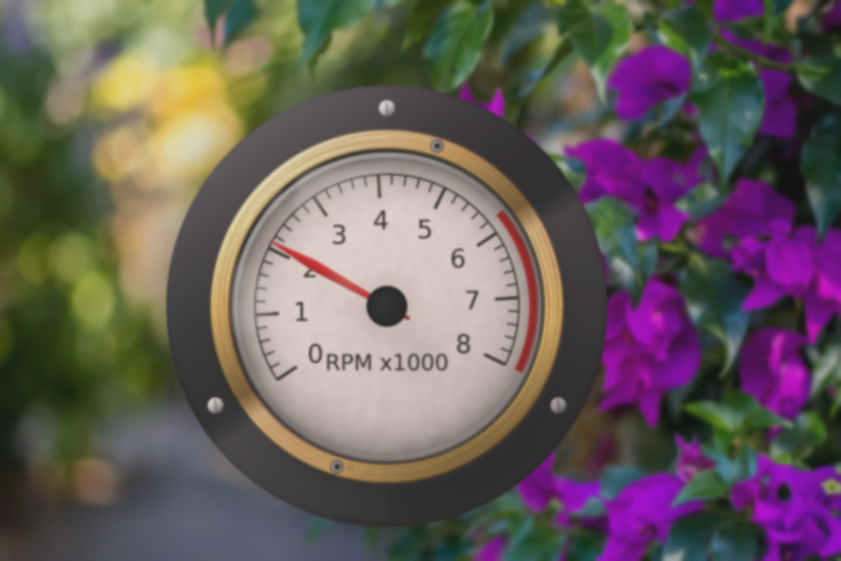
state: 2100 rpm
